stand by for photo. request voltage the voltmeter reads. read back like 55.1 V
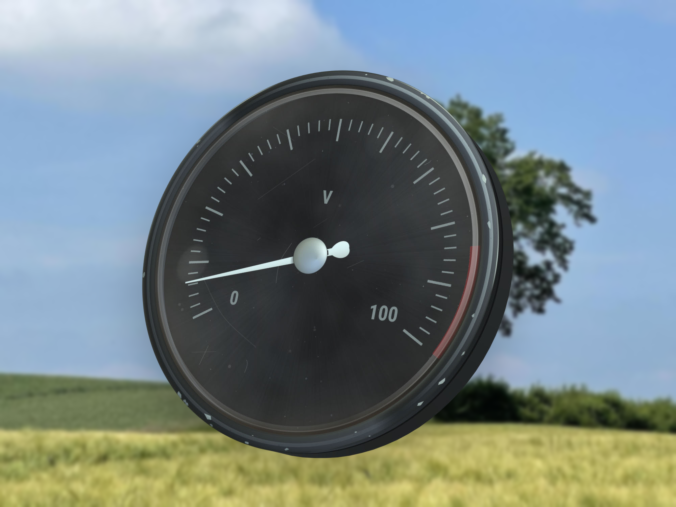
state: 6 V
